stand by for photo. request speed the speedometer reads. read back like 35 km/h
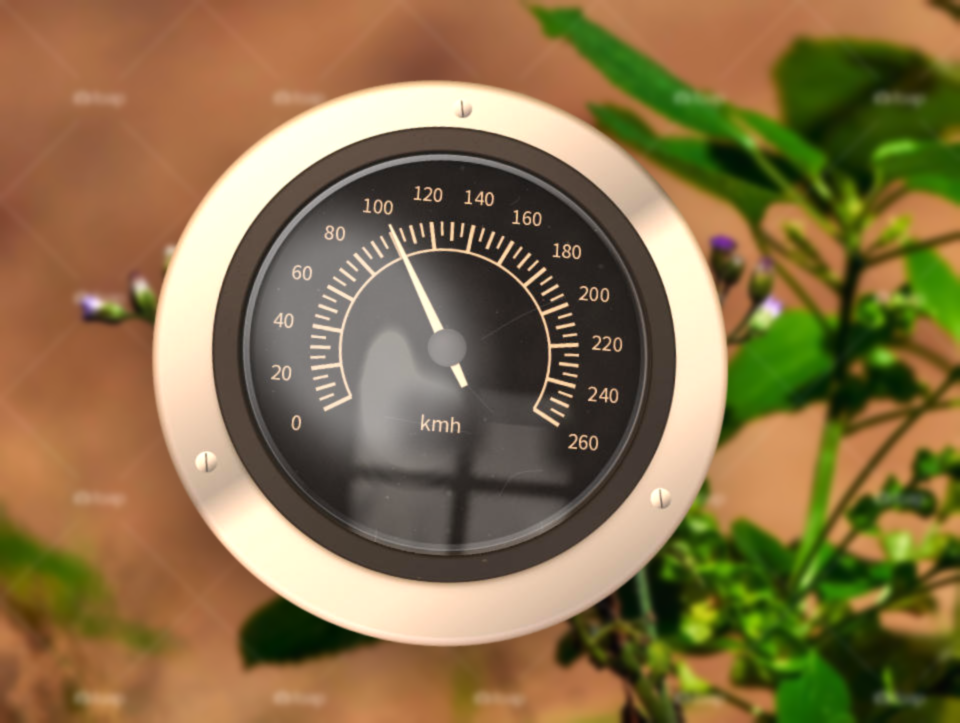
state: 100 km/h
